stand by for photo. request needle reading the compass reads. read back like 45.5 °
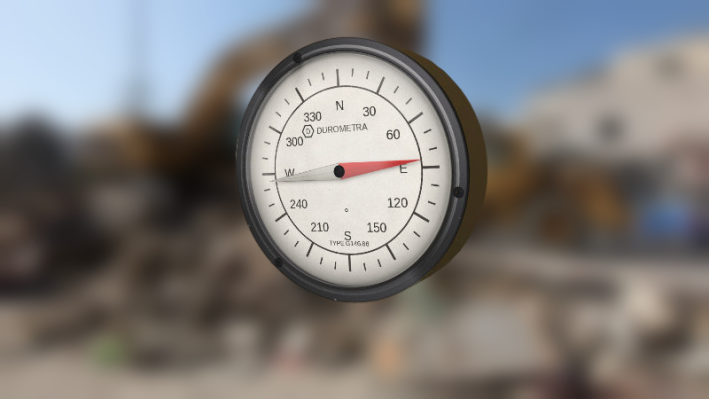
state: 85 °
